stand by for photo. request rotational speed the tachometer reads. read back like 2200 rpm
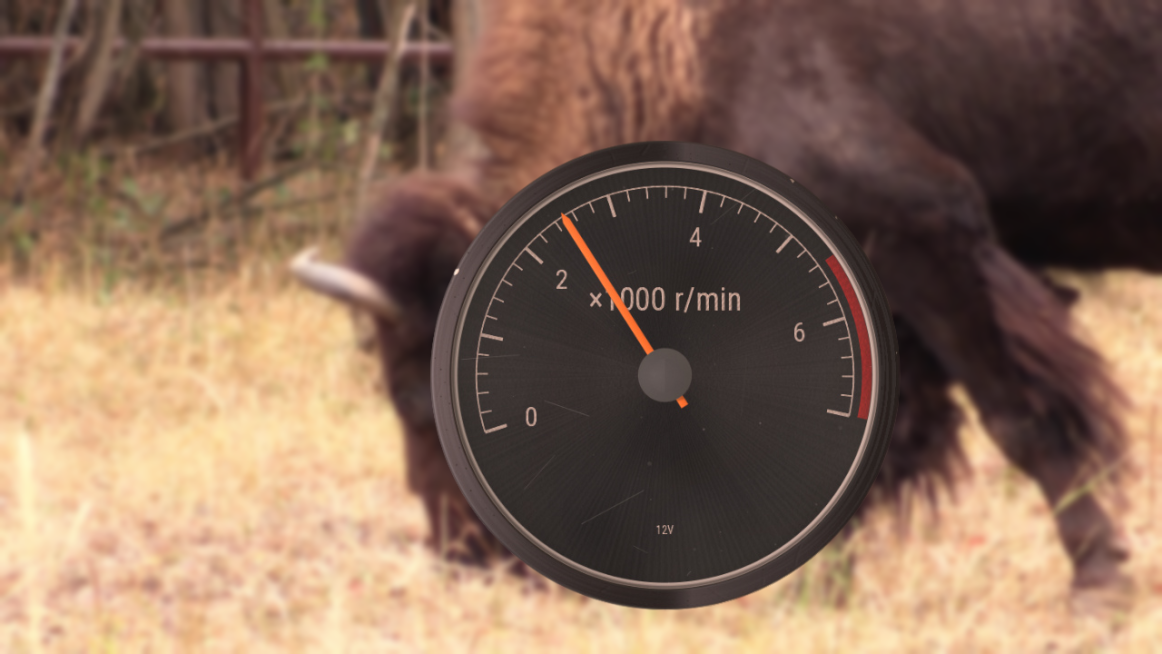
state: 2500 rpm
